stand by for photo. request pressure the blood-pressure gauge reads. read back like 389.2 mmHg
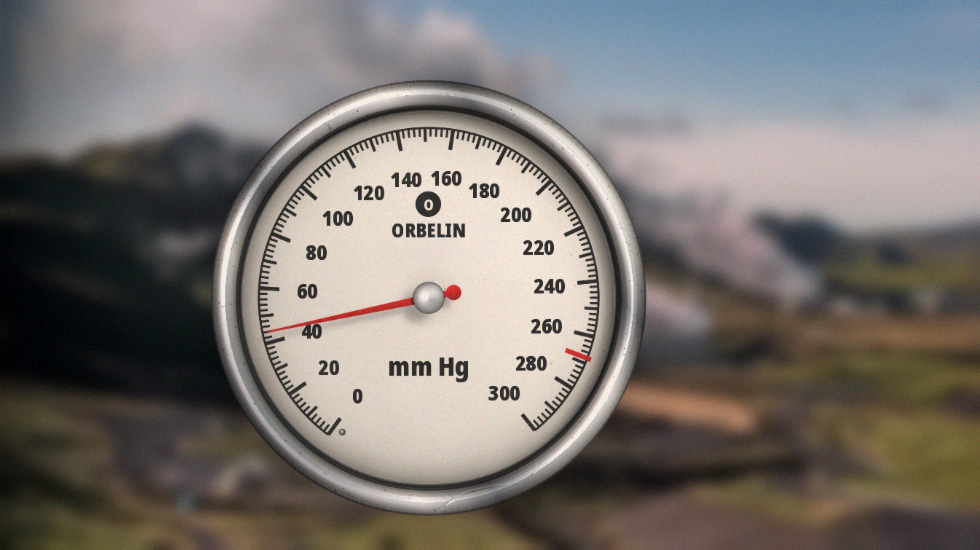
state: 44 mmHg
